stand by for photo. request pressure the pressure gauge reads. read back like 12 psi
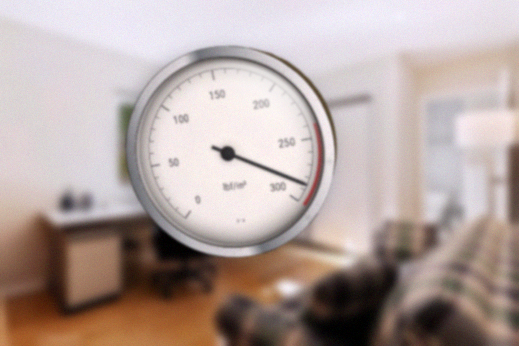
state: 285 psi
